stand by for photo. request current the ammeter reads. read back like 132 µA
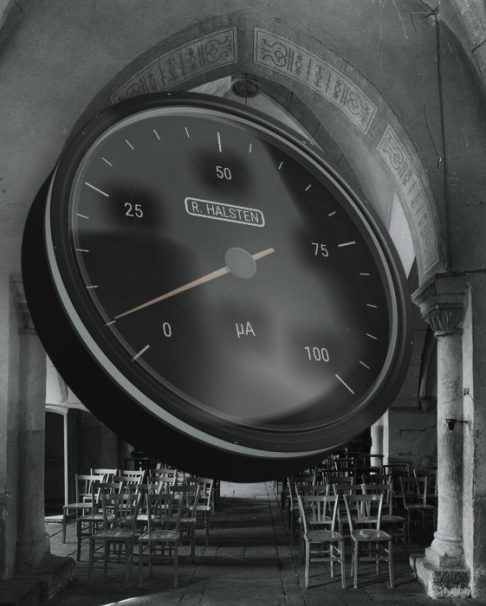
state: 5 µA
